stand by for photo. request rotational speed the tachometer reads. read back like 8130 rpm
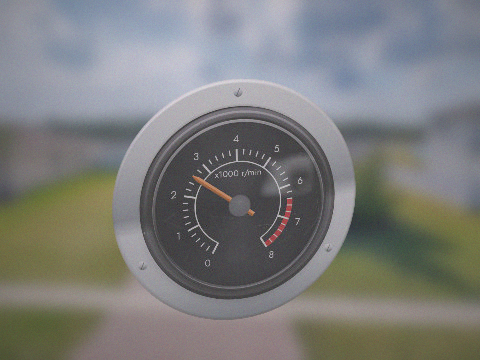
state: 2600 rpm
